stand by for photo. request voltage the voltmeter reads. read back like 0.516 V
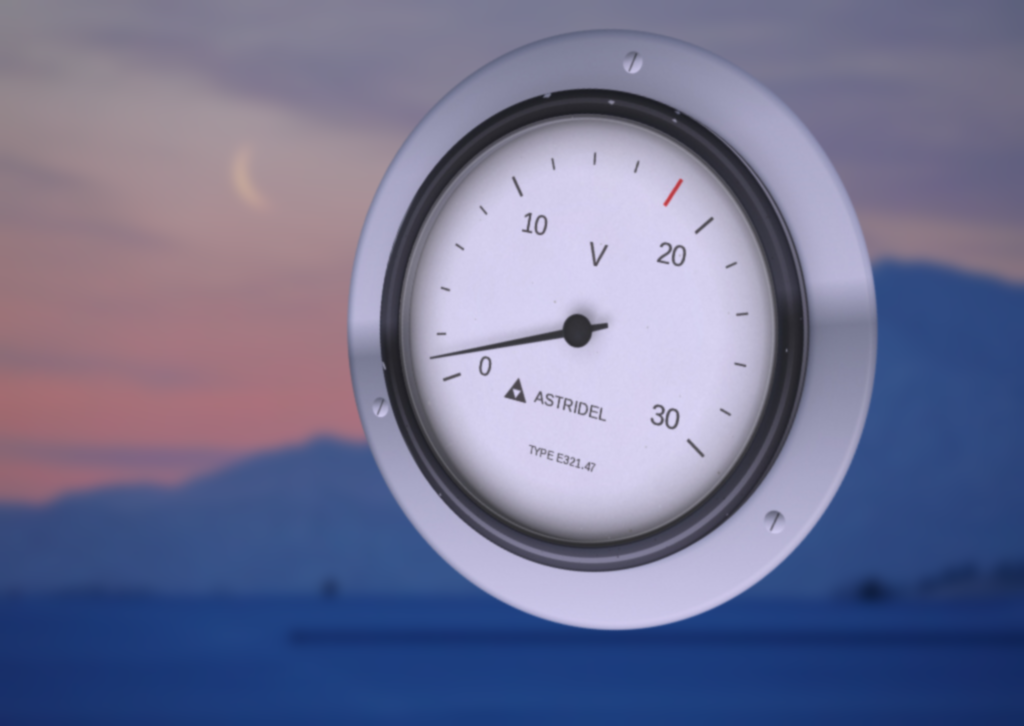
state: 1 V
